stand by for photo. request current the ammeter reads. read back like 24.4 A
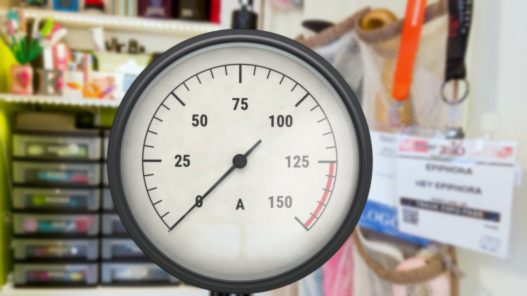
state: 0 A
